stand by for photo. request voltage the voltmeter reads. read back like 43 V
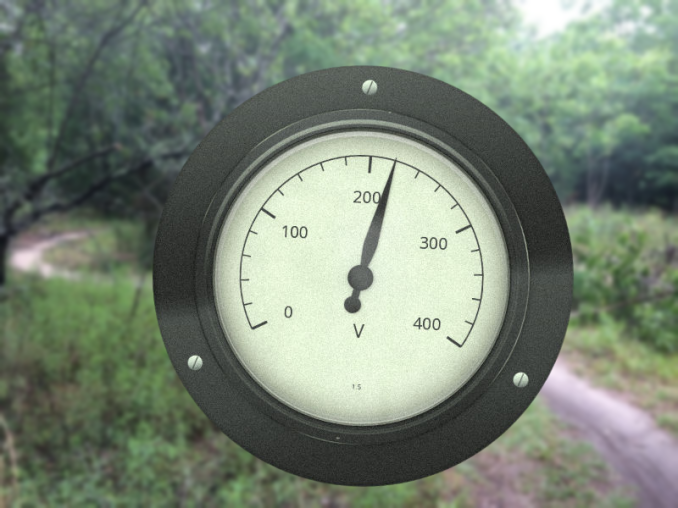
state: 220 V
